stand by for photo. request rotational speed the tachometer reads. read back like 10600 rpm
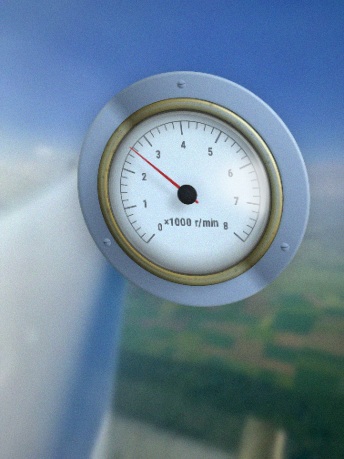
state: 2600 rpm
